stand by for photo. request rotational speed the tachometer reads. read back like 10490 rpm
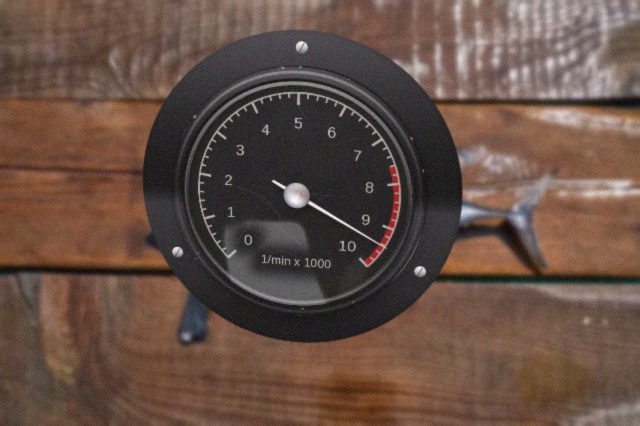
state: 9400 rpm
